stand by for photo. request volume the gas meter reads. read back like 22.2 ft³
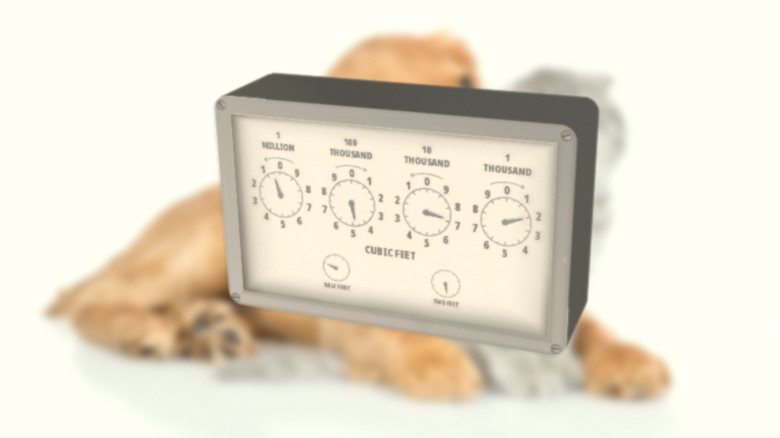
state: 47200 ft³
